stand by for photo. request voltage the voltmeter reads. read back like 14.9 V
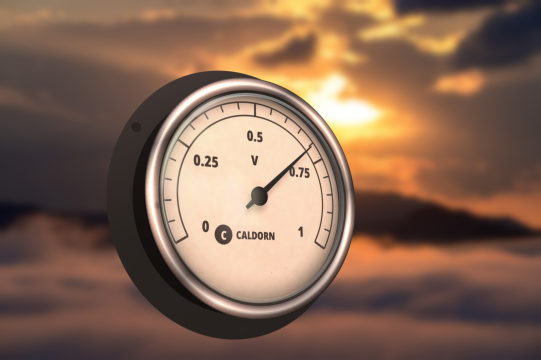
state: 0.7 V
